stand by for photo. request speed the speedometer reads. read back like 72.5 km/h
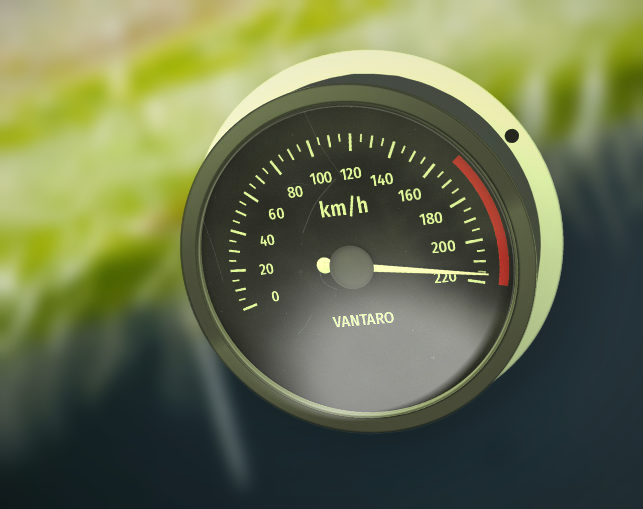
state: 215 km/h
